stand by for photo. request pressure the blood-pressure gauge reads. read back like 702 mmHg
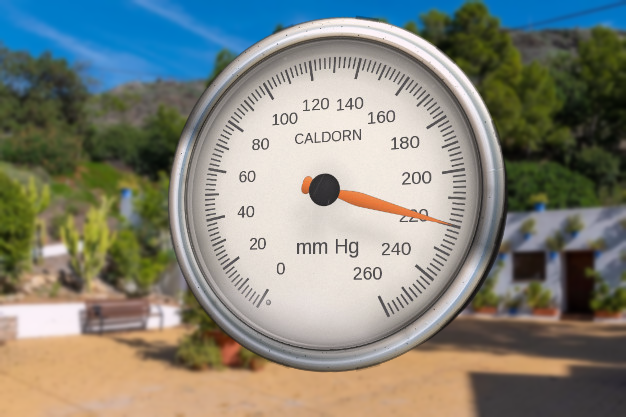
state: 220 mmHg
